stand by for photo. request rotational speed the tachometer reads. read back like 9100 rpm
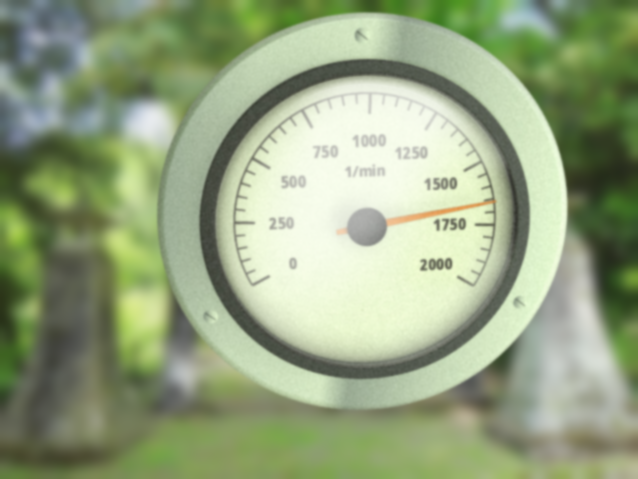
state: 1650 rpm
